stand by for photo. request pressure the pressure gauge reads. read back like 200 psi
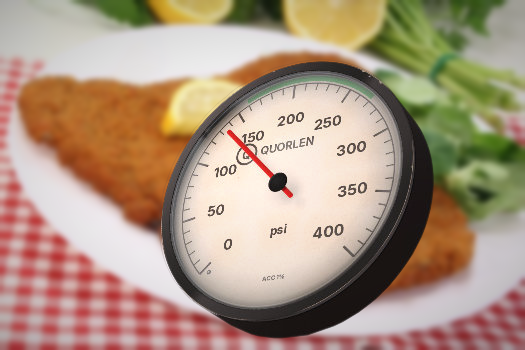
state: 135 psi
